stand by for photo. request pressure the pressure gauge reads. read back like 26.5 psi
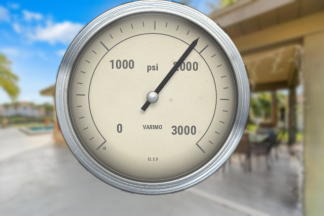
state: 1900 psi
